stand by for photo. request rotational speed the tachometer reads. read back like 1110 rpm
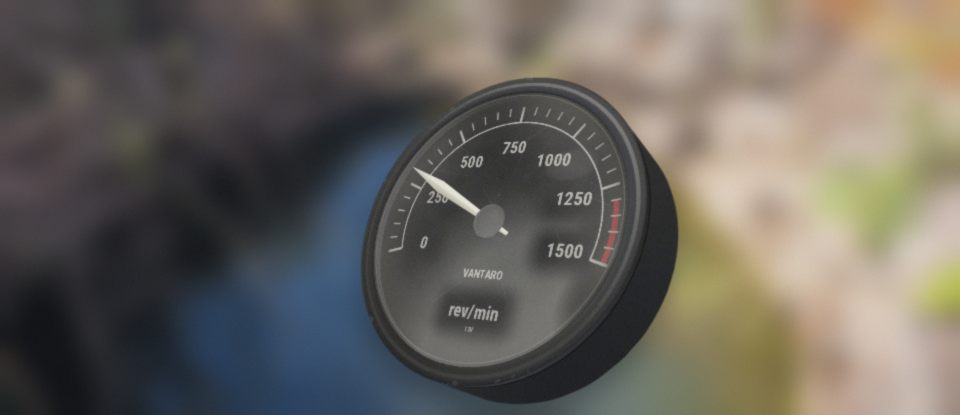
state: 300 rpm
